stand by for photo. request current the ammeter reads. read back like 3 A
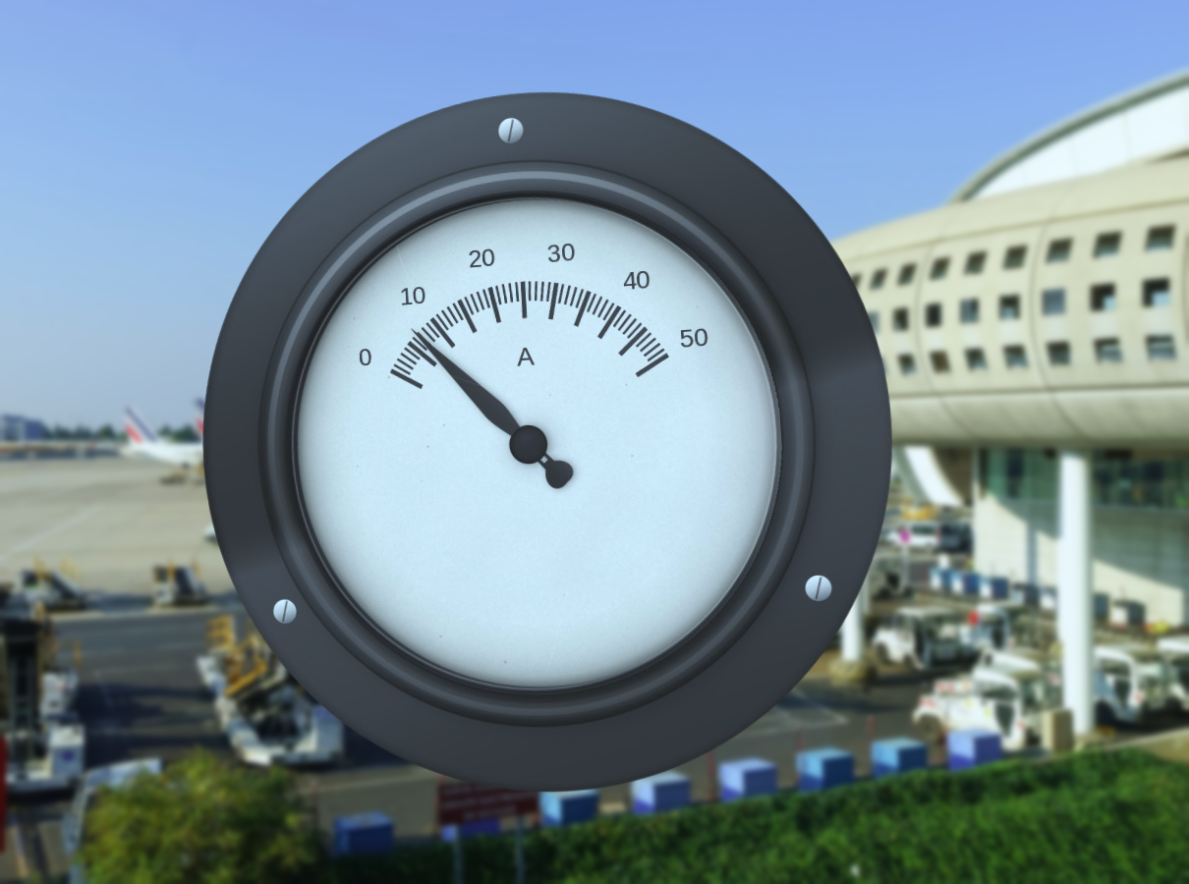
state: 7 A
